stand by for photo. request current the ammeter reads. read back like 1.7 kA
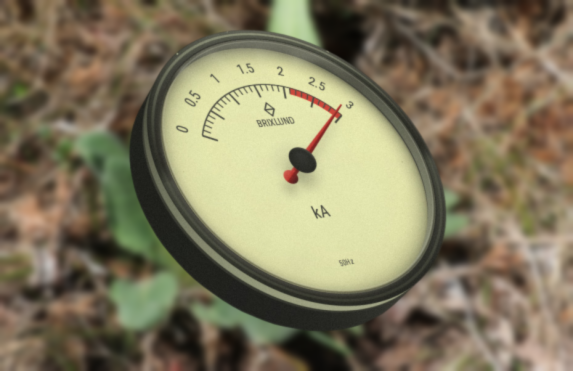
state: 2.9 kA
